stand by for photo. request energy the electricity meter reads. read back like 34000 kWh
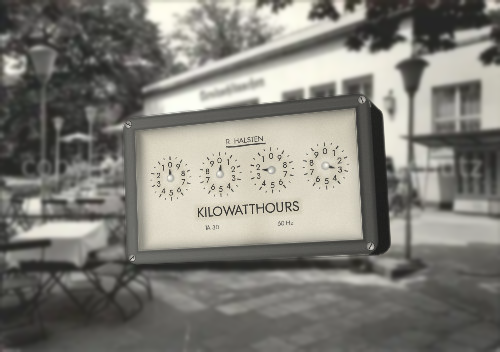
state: 23 kWh
